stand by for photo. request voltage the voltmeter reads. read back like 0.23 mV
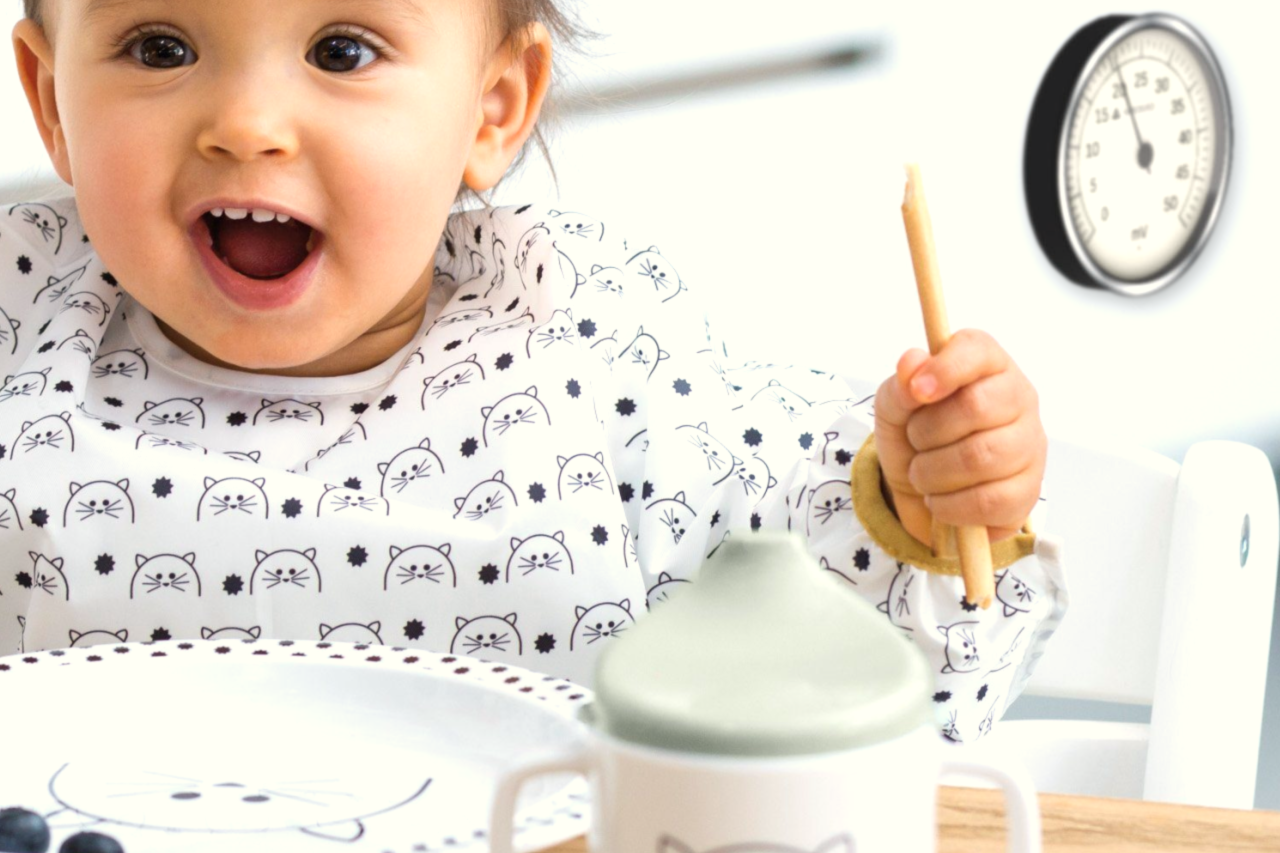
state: 20 mV
